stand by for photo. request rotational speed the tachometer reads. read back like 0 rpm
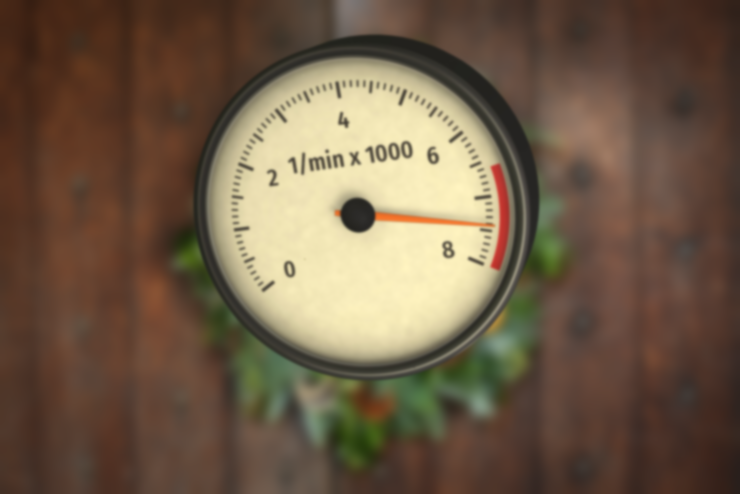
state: 7400 rpm
